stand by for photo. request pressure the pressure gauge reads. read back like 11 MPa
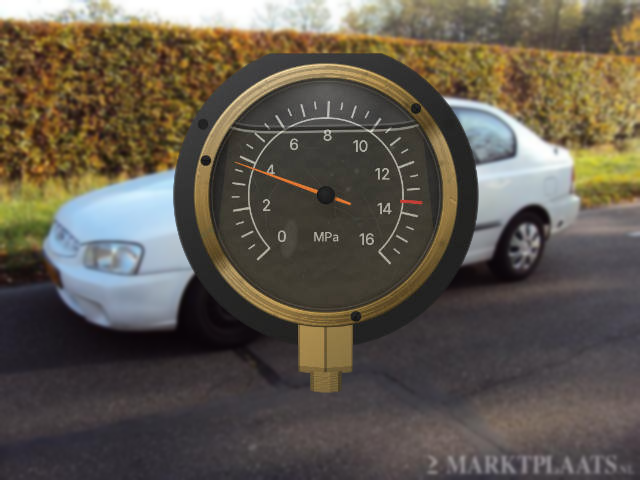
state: 3.75 MPa
